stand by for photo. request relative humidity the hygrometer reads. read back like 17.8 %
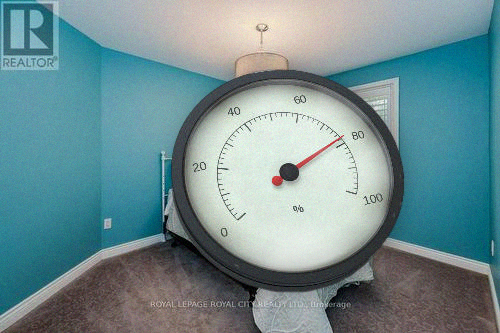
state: 78 %
